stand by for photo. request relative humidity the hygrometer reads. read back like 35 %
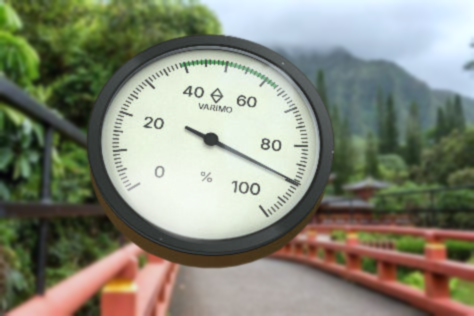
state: 90 %
